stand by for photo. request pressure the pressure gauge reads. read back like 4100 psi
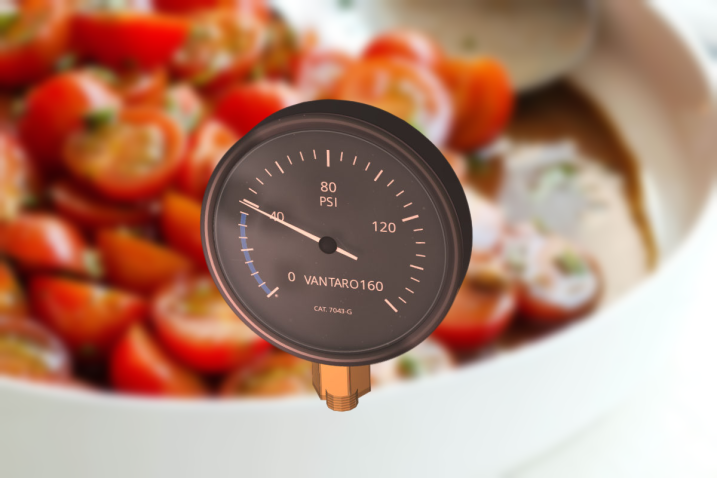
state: 40 psi
